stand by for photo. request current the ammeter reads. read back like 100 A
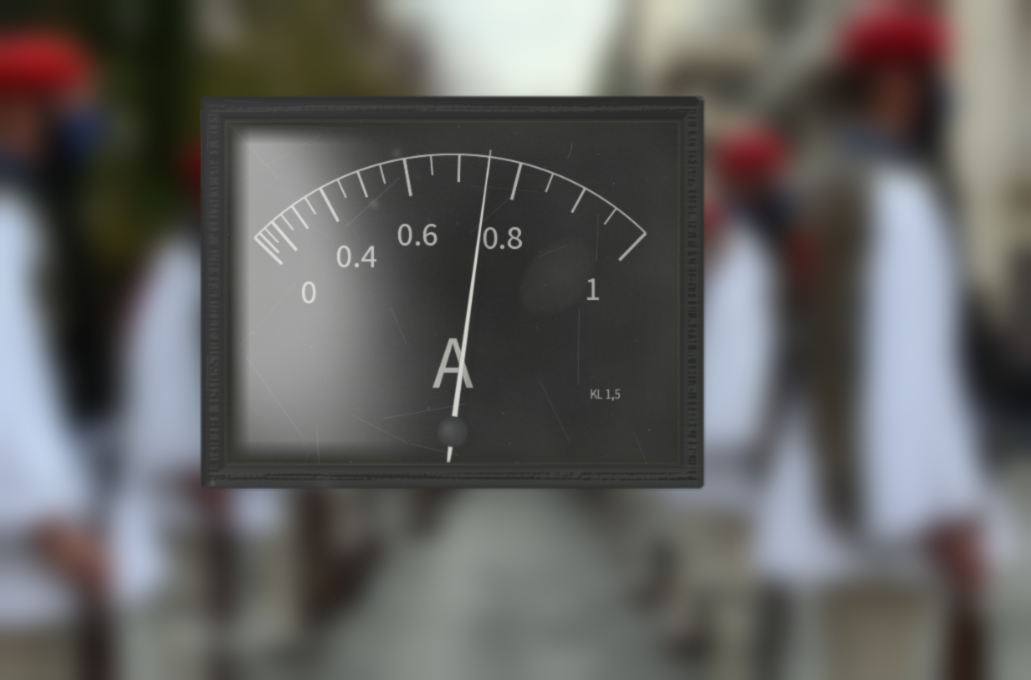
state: 0.75 A
